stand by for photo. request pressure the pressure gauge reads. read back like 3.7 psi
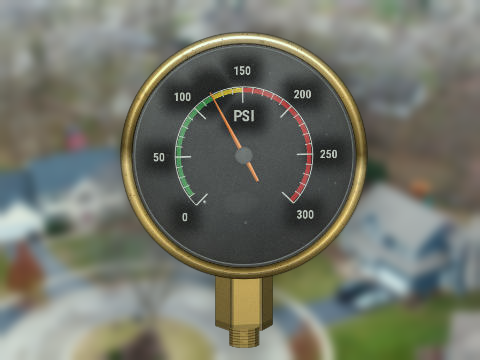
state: 120 psi
